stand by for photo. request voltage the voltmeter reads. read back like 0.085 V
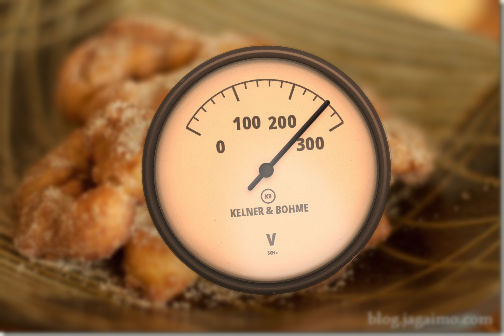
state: 260 V
